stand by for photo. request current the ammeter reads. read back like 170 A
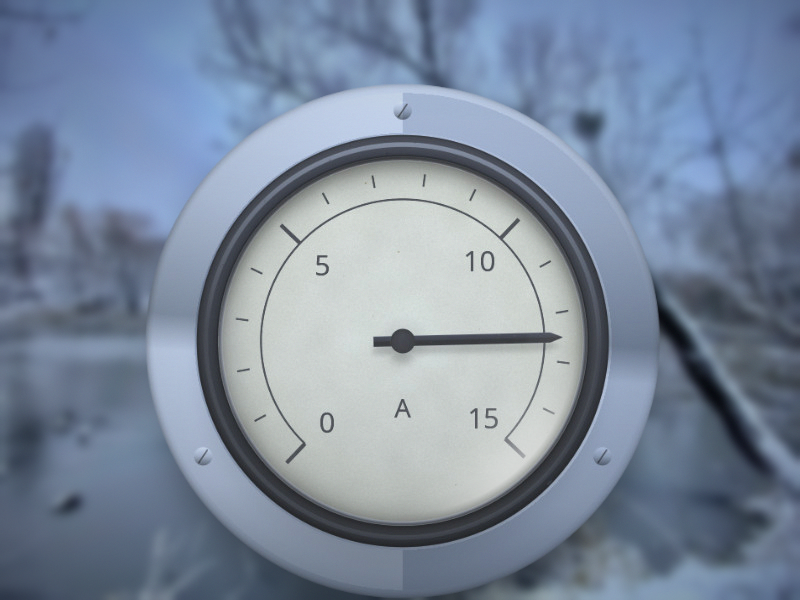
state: 12.5 A
